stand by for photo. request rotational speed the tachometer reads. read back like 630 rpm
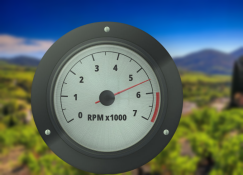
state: 5500 rpm
